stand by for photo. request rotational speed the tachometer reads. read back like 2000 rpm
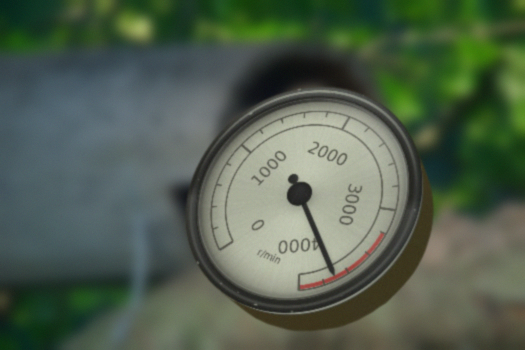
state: 3700 rpm
